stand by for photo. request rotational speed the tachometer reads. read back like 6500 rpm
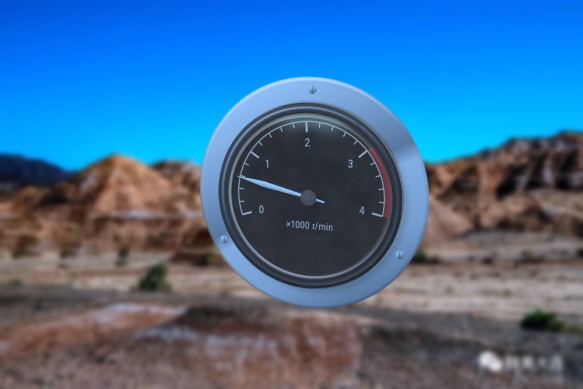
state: 600 rpm
